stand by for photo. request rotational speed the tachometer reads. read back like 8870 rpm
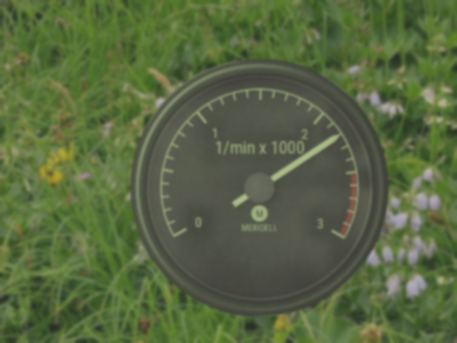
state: 2200 rpm
